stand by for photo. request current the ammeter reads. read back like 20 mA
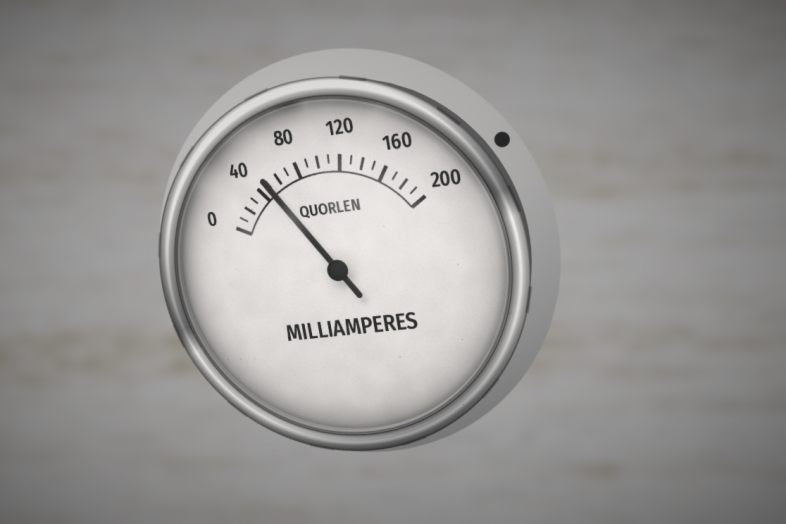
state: 50 mA
